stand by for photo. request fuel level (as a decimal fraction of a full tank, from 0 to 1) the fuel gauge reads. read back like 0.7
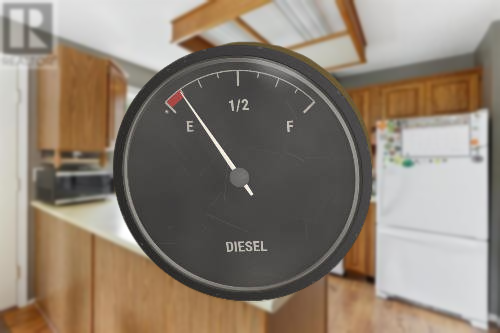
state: 0.125
